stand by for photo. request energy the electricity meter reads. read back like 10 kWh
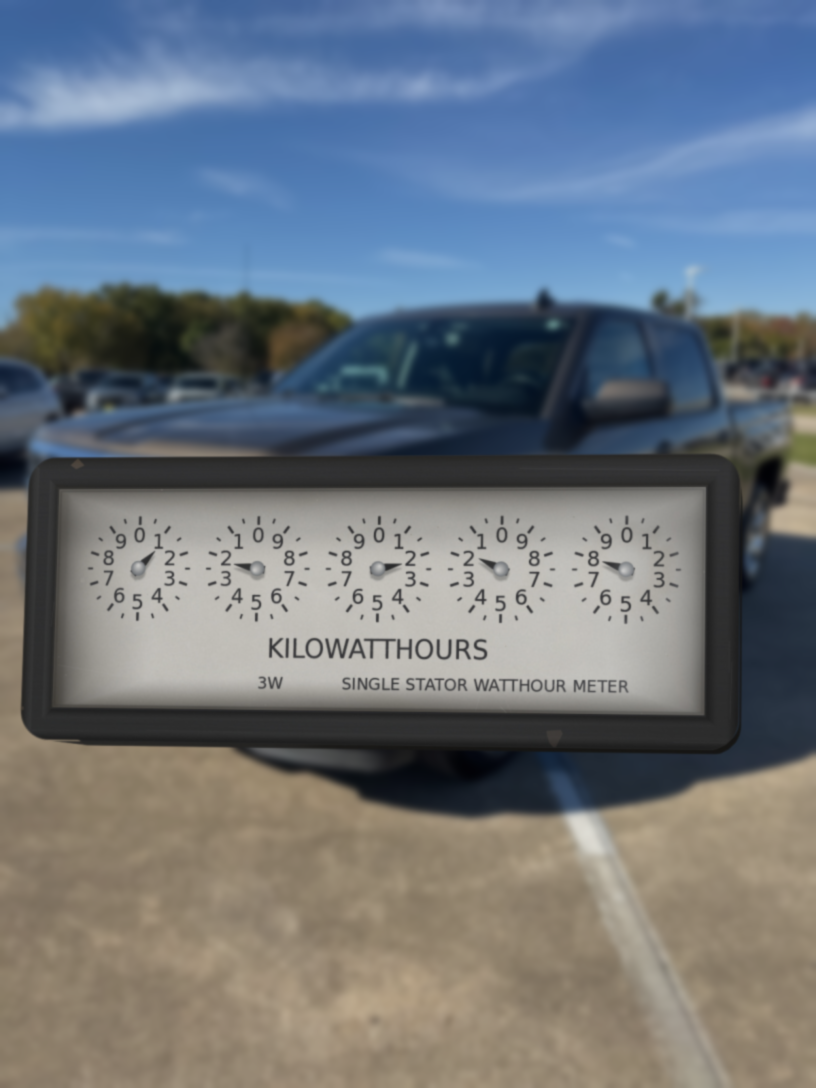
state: 12218 kWh
